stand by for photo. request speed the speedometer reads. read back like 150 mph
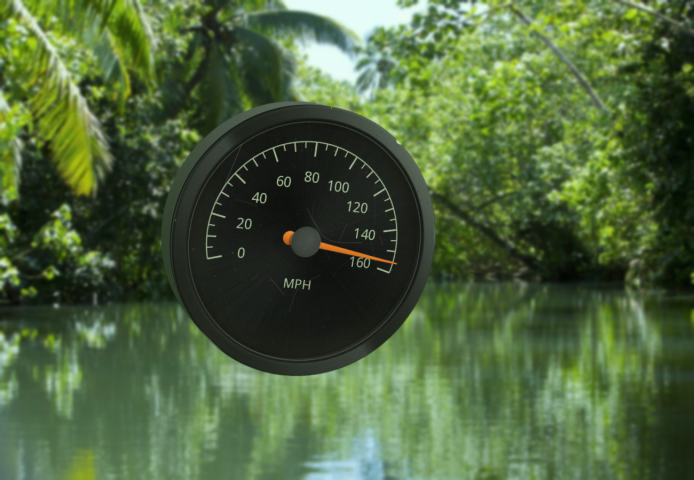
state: 155 mph
